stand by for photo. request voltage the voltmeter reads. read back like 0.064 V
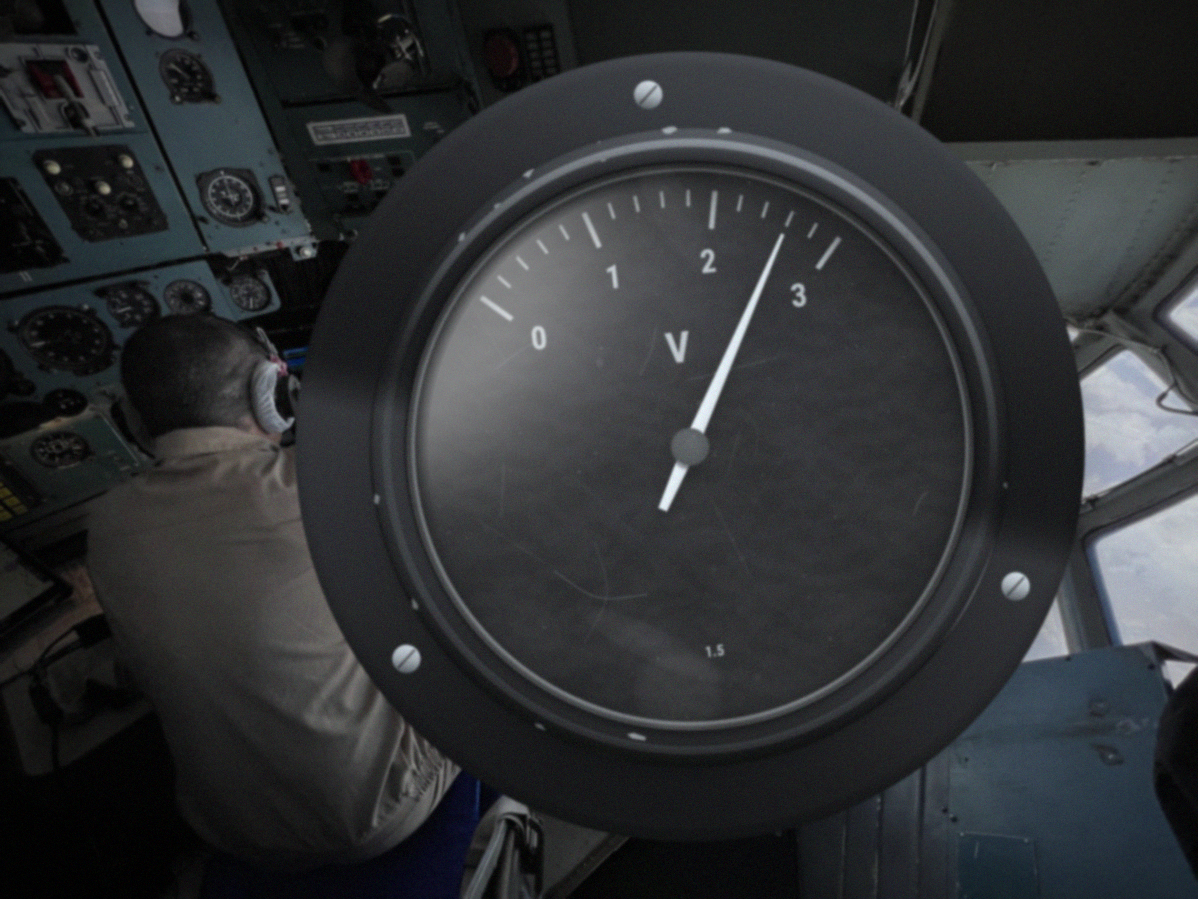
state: 2.6 V
